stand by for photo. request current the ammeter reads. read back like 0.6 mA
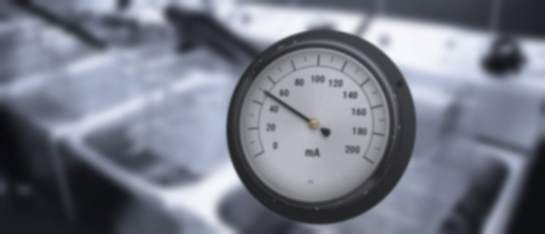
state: 50 mA
